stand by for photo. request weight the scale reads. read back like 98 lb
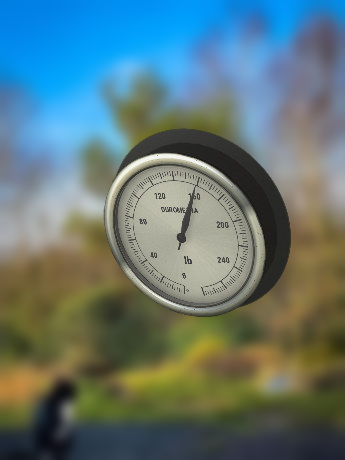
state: 160 lb
